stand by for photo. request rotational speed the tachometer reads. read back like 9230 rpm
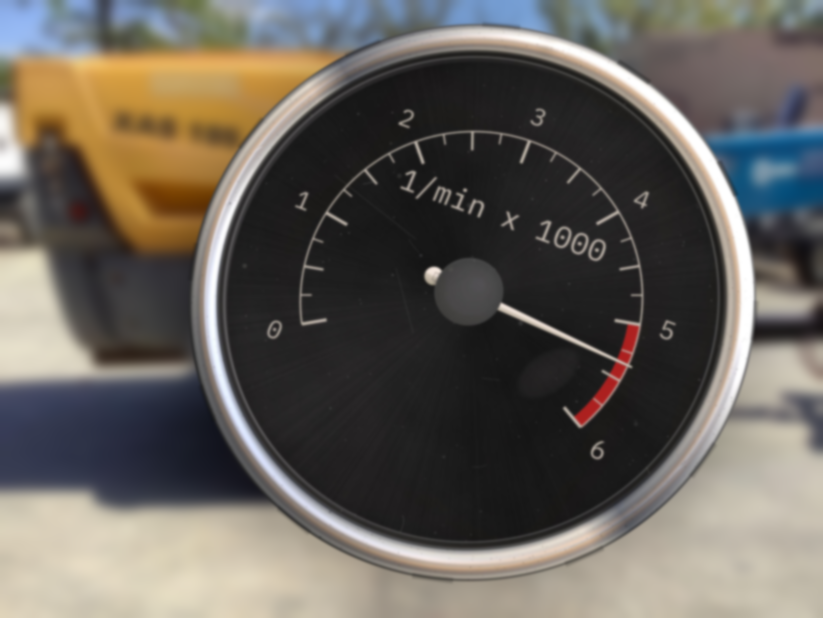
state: 5375 rpm
